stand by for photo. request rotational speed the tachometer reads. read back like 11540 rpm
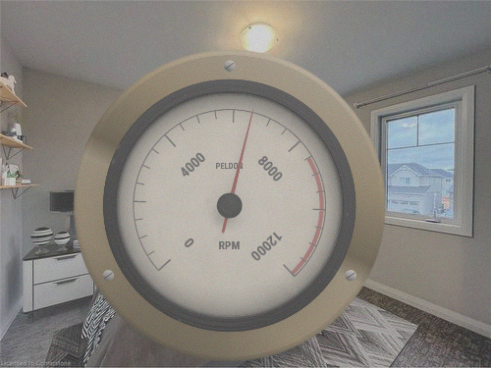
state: 6500 rpm
